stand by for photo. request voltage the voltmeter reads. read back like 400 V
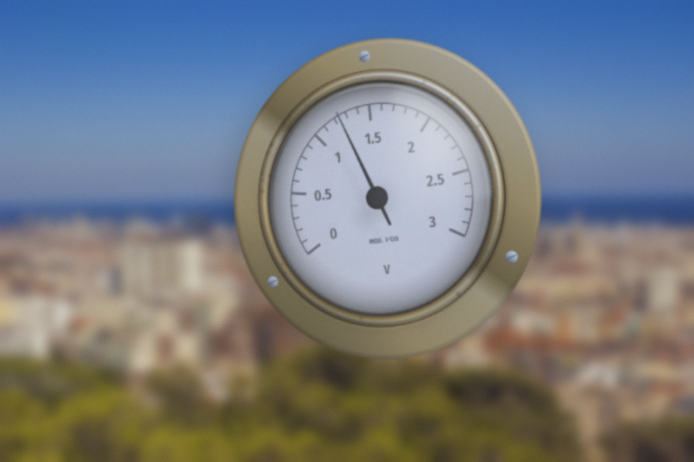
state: 1.25 V
